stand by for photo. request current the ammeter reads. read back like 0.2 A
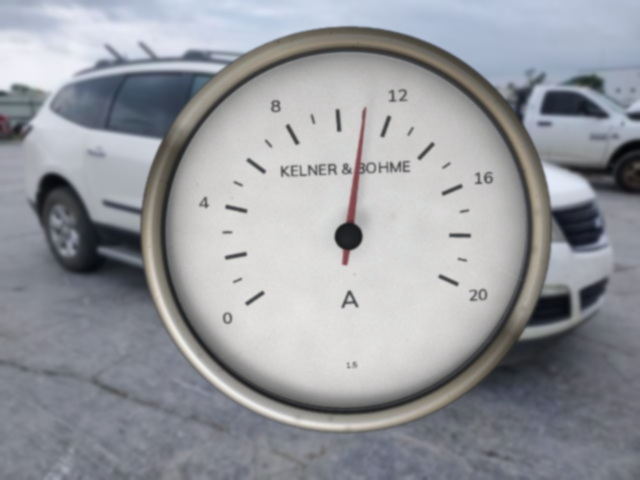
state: 11 A
